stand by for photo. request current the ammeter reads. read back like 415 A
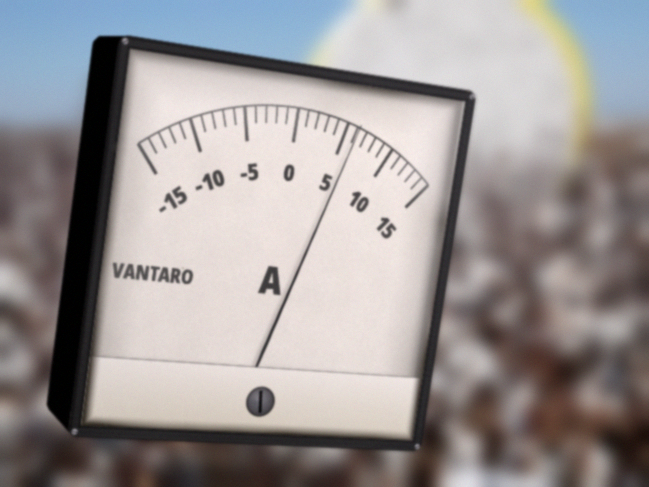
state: 6 A
